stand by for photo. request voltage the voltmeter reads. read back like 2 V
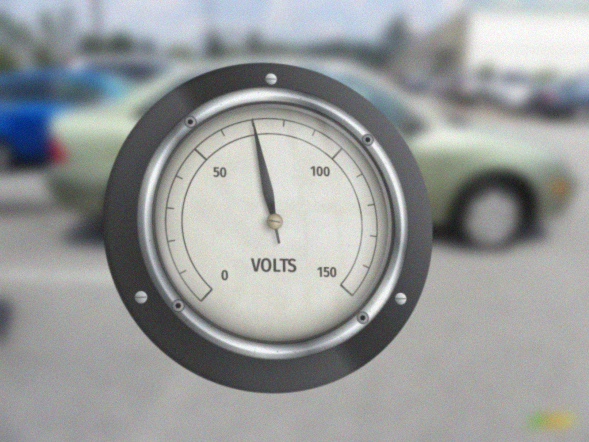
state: 70 V
